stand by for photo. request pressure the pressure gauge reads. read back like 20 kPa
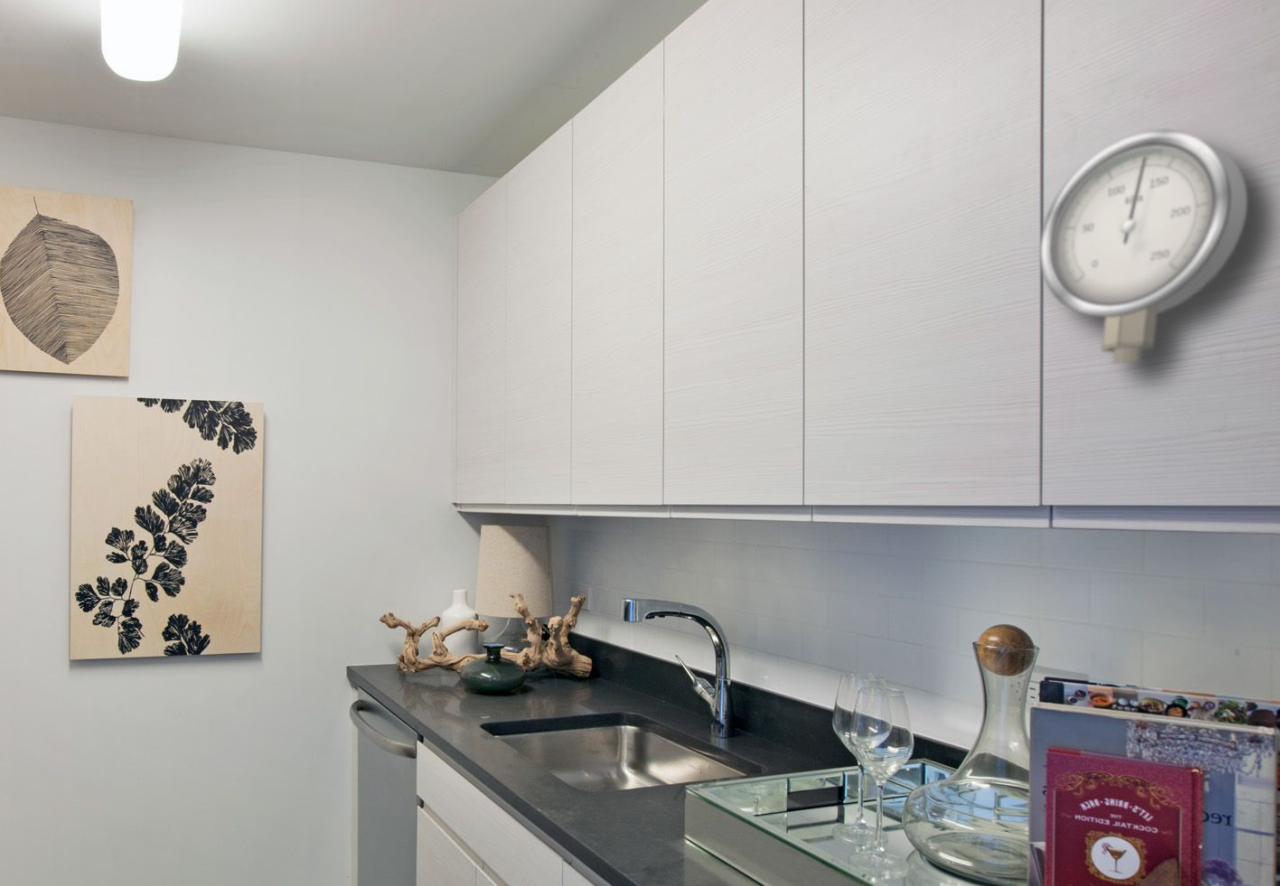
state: 130 kPa
